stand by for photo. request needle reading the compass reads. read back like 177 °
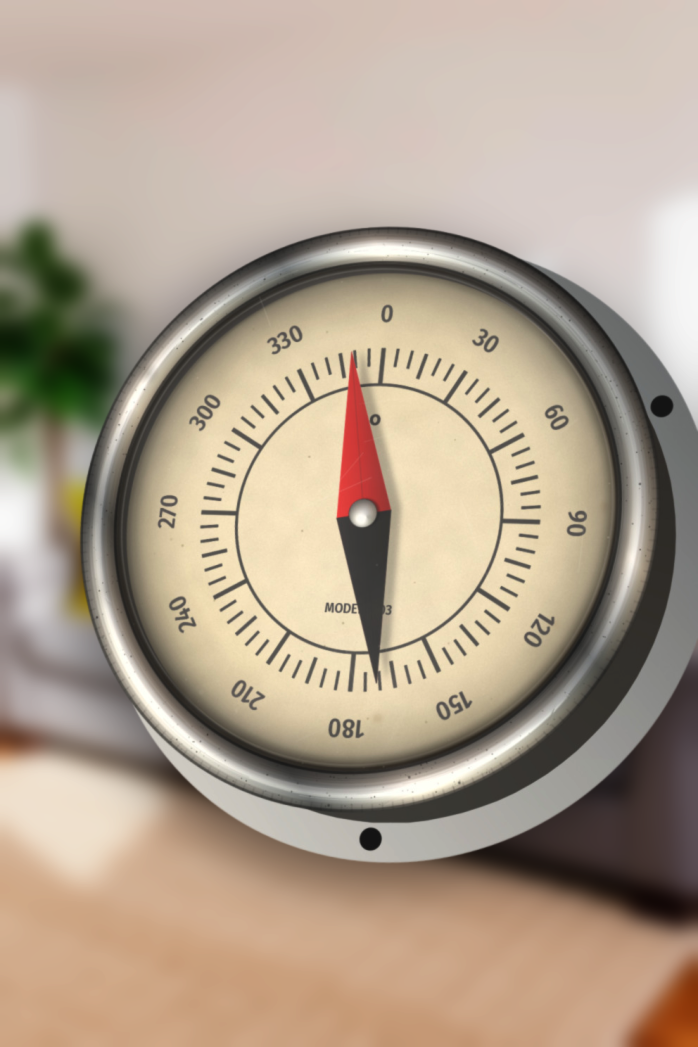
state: 350 °
